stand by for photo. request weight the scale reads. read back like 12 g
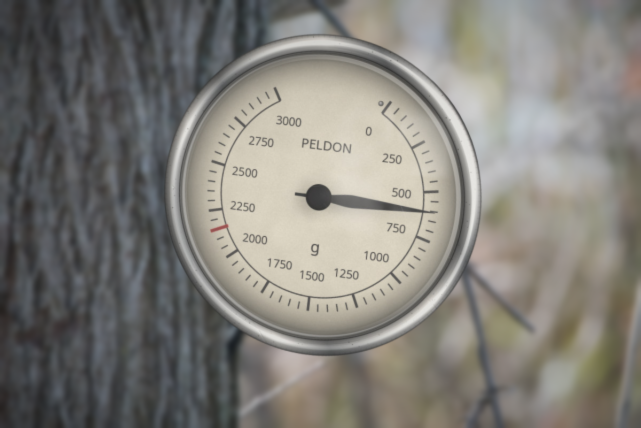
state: 600 g
